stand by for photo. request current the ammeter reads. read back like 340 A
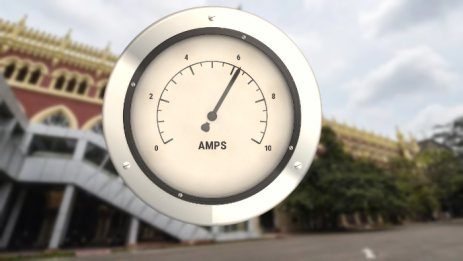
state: 6.25 A
